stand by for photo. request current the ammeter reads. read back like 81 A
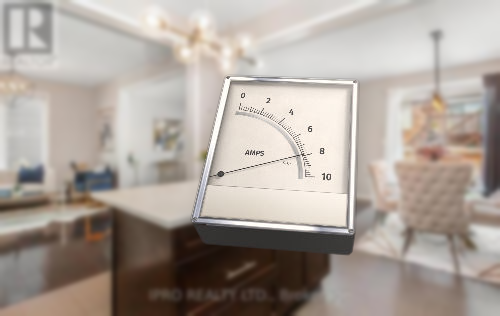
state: 8 A
